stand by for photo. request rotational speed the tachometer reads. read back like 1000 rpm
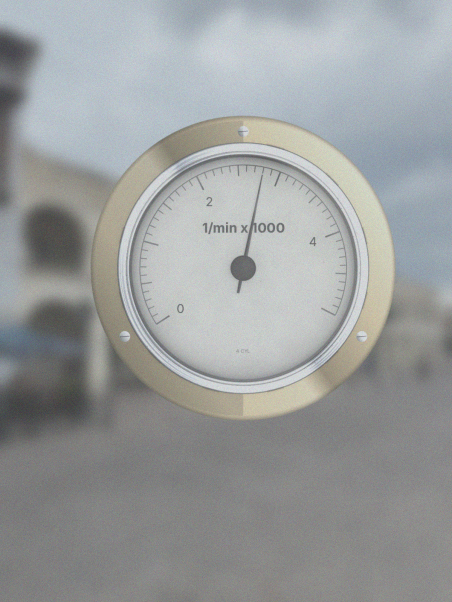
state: 2800 rpm
